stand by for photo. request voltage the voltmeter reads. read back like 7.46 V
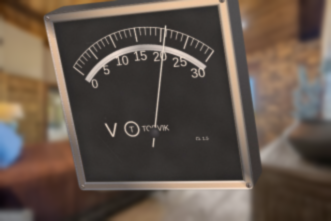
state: 21 V
